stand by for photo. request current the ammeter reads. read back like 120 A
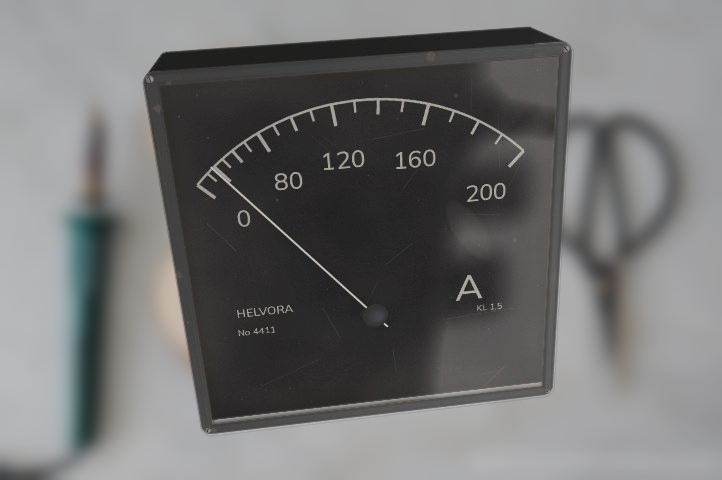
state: 40 A
